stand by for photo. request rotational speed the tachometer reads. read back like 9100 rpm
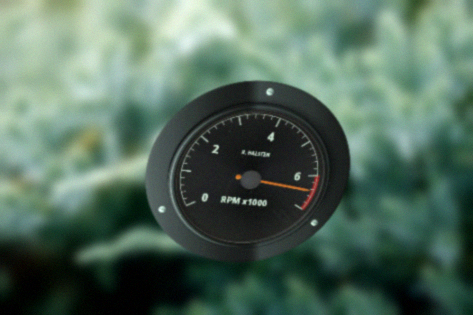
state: 6400 rpm
